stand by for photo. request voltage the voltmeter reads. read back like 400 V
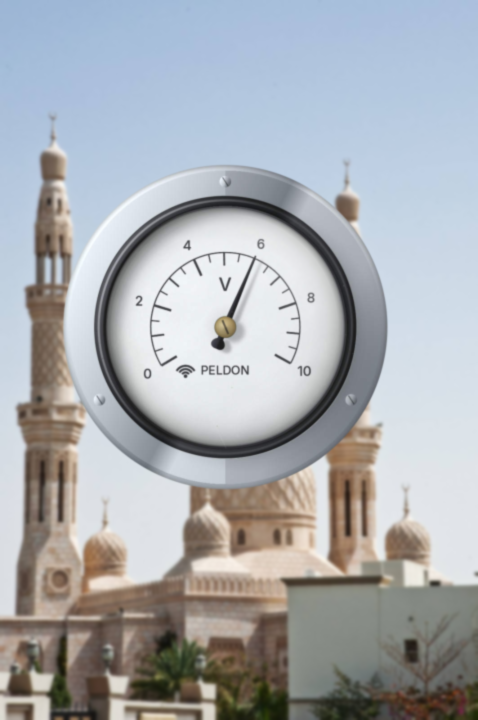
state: 6 V
